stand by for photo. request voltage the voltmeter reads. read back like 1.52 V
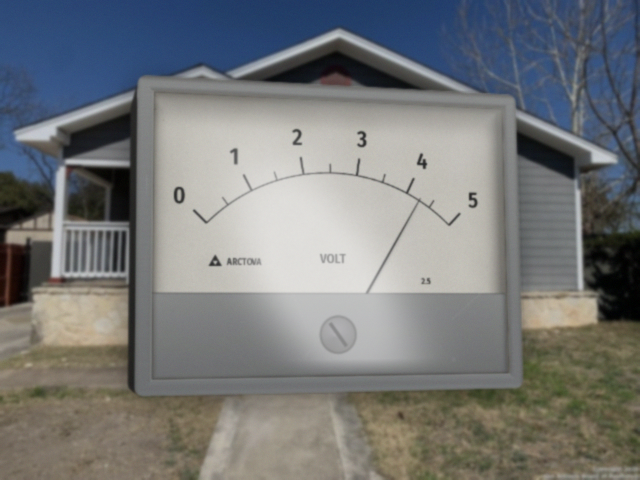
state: 4.25 V
